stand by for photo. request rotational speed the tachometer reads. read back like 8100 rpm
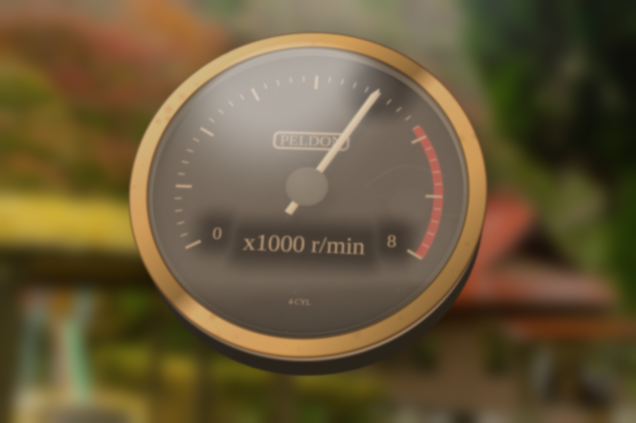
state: 5000 rpm
